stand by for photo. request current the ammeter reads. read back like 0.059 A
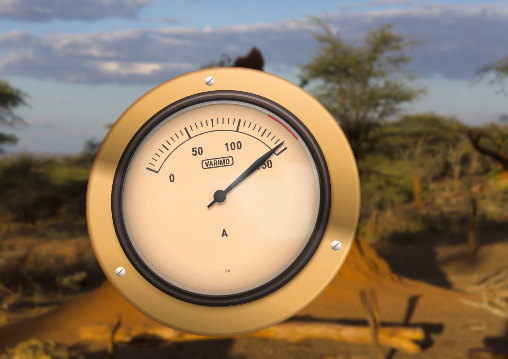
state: 145 A
